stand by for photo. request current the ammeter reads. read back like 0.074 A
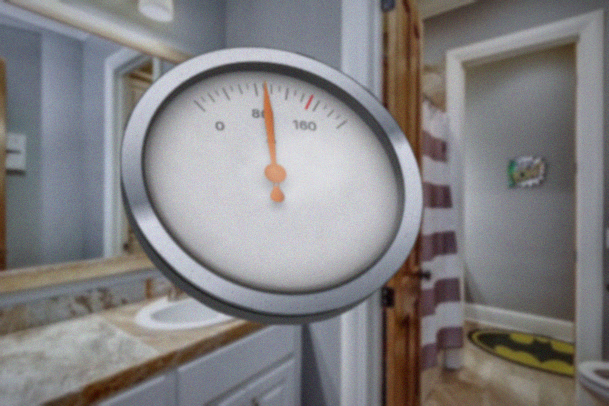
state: 90 A
